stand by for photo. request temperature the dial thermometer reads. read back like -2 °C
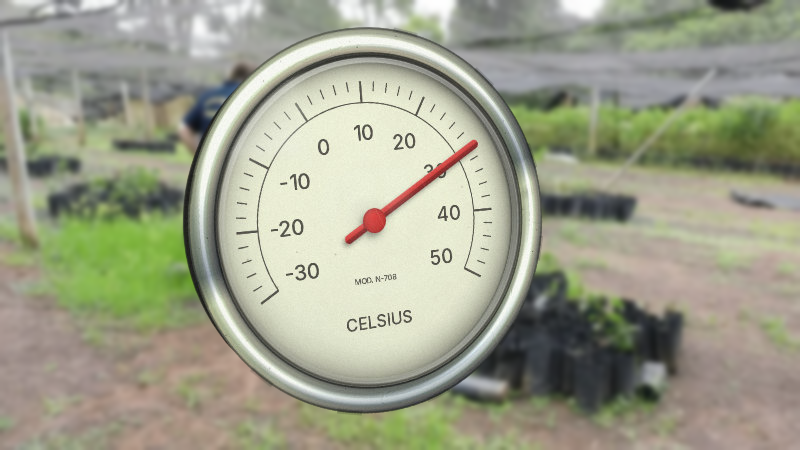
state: 30 °C
